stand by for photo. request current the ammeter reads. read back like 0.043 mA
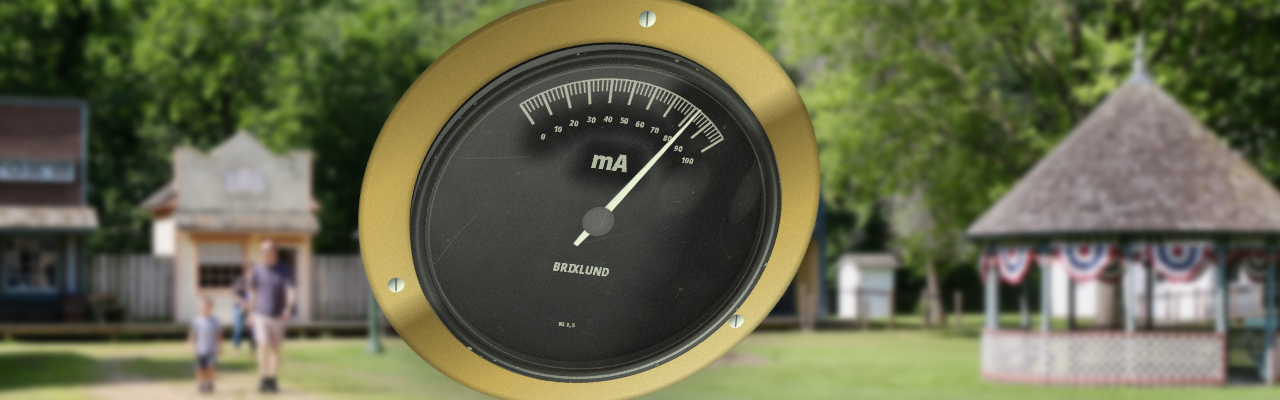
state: 80 mA
